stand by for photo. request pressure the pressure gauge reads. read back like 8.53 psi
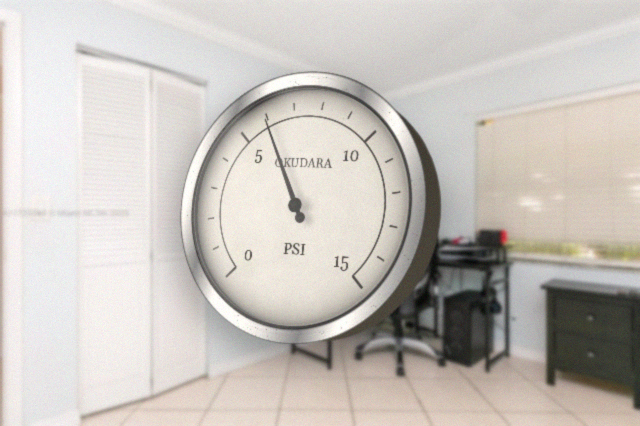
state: 6 psi
